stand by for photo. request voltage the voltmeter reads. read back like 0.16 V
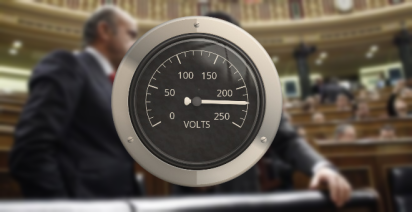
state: 220 V
